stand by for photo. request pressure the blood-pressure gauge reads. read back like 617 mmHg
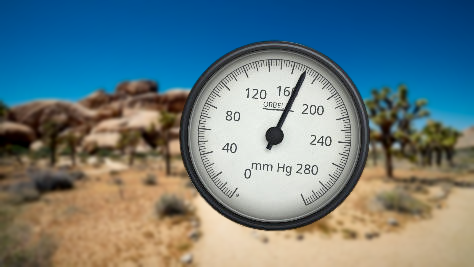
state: 170 mmHg
